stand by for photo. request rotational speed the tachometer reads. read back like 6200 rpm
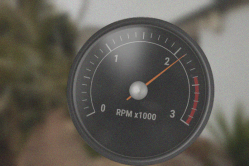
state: 2100 rpm
